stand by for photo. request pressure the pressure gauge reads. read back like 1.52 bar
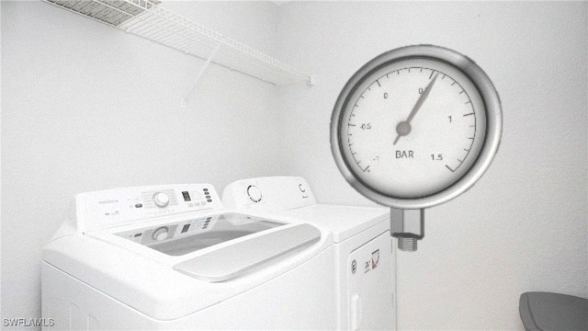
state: 0.55 bar
